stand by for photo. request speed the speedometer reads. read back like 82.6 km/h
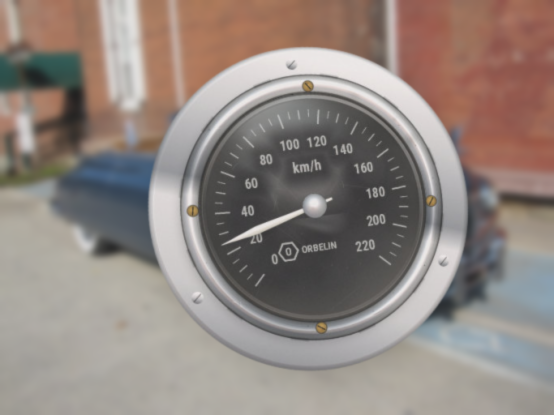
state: 25 km/h
